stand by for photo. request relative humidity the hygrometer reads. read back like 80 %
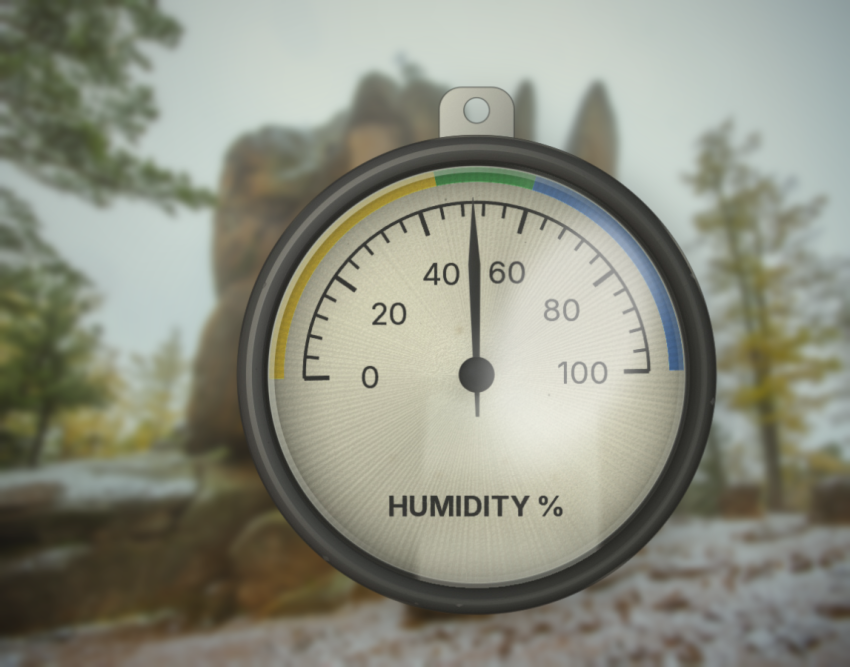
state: 50 %
